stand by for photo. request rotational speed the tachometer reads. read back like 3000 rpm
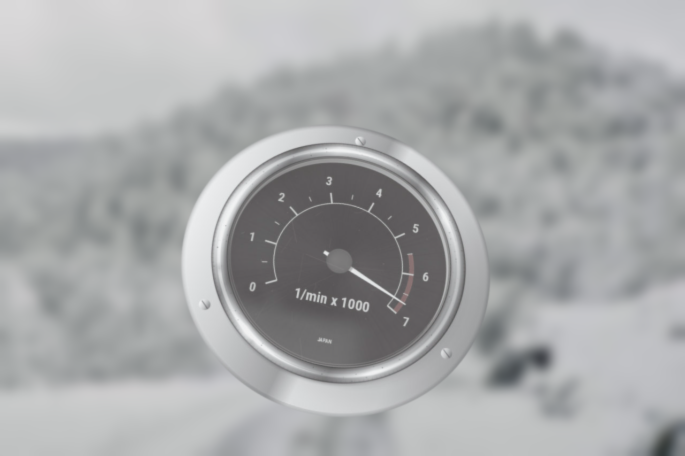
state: 6750 rpm
